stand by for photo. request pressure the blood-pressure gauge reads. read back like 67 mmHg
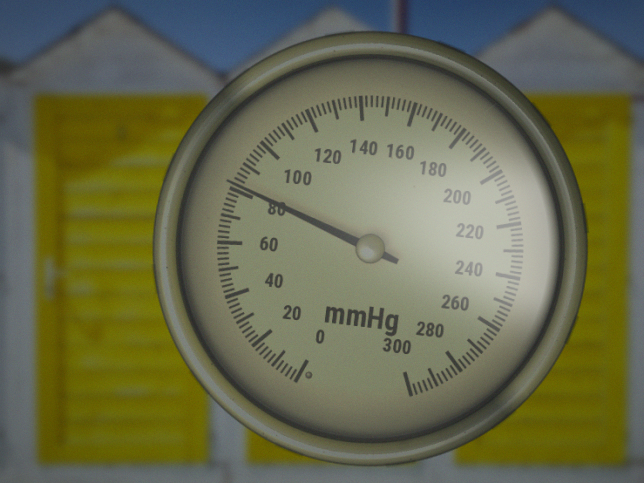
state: 82 mmHg
